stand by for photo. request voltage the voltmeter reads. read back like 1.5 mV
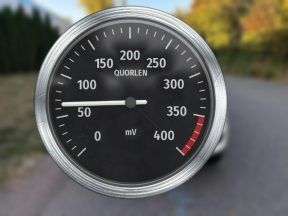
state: 65 mV
